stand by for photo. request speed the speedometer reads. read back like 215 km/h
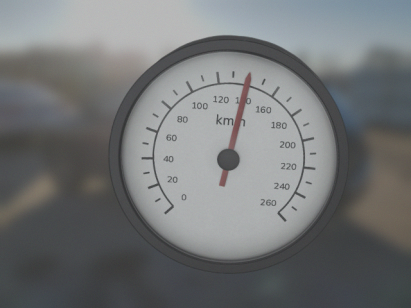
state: 140 km/h
